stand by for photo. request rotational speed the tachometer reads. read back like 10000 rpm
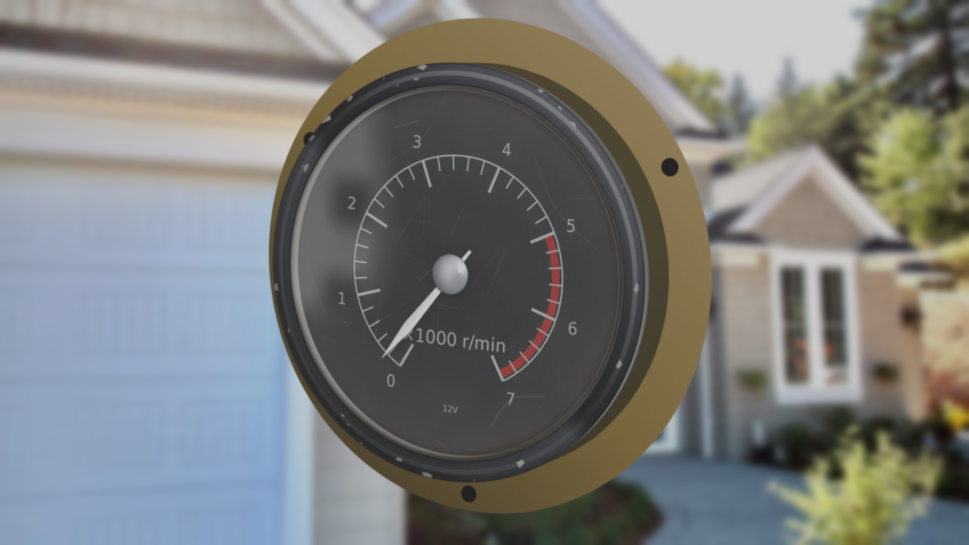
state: 200 rpm
